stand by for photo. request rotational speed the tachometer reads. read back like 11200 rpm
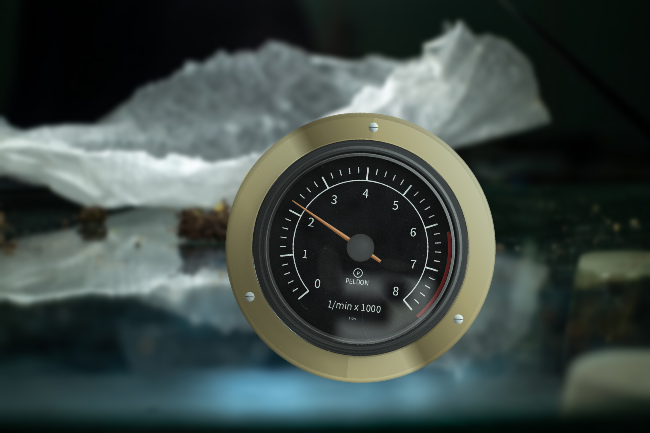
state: 2200 rpm
